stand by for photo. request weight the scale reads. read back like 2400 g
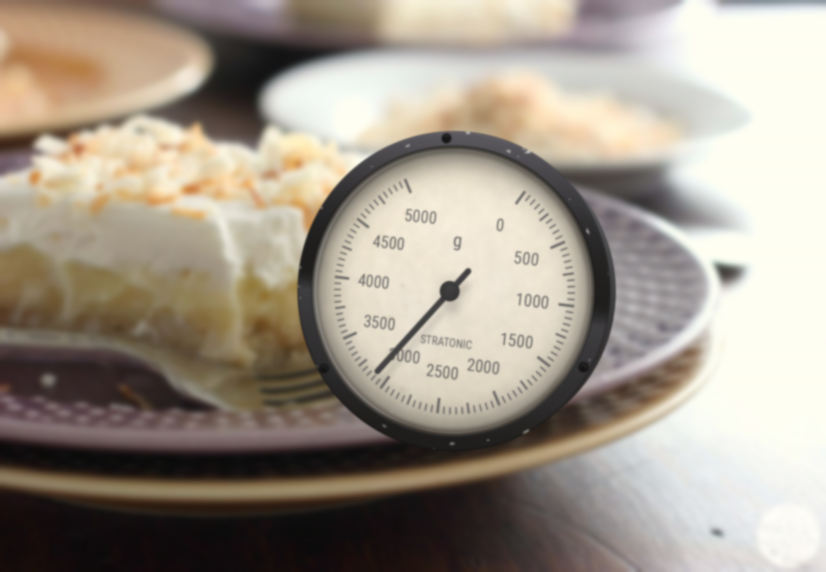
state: 3100 g
